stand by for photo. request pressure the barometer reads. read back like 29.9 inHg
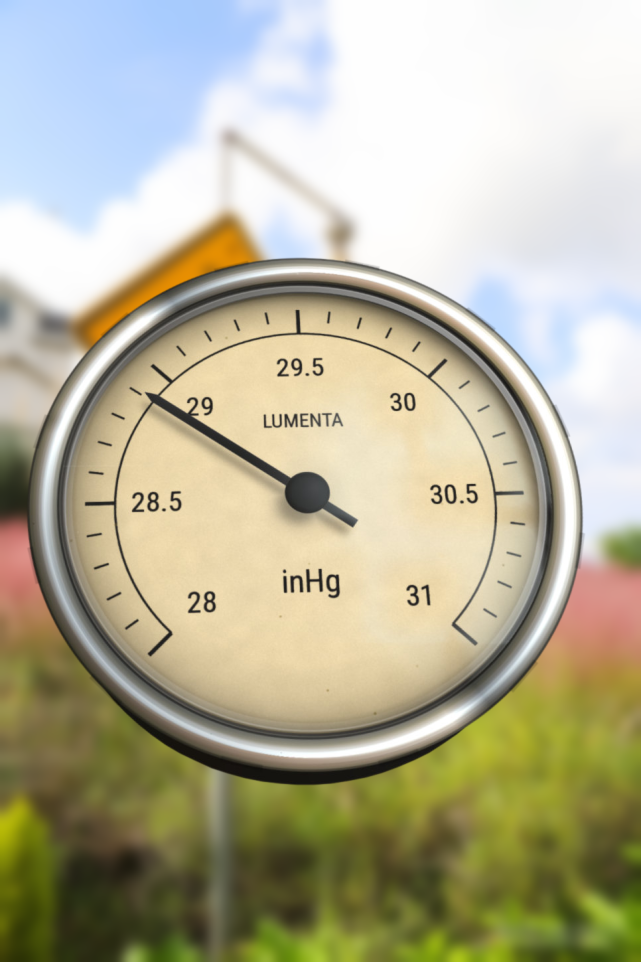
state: 28.9 inHg
